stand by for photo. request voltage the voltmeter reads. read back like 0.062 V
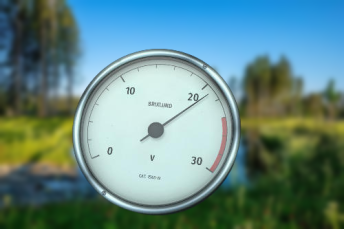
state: 21 V
